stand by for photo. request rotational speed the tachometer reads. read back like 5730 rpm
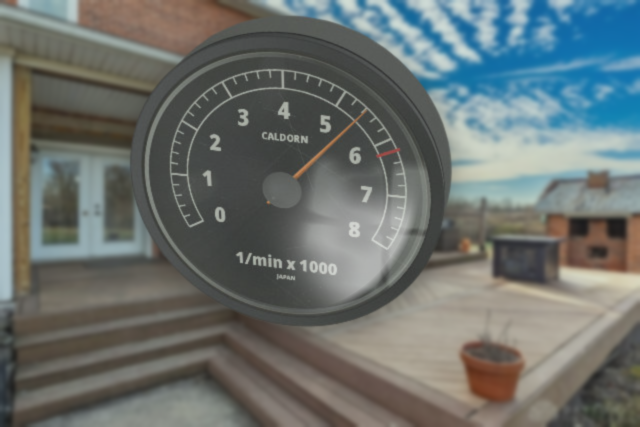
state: 5400 rpm
